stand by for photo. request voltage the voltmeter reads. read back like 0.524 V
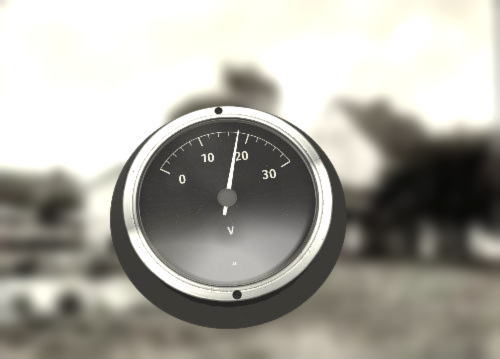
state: 18 V
